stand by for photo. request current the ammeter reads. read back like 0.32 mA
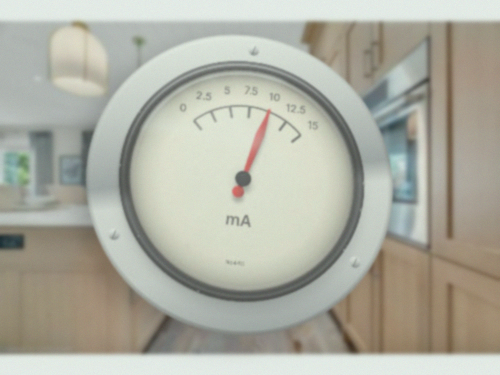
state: 10 mA
